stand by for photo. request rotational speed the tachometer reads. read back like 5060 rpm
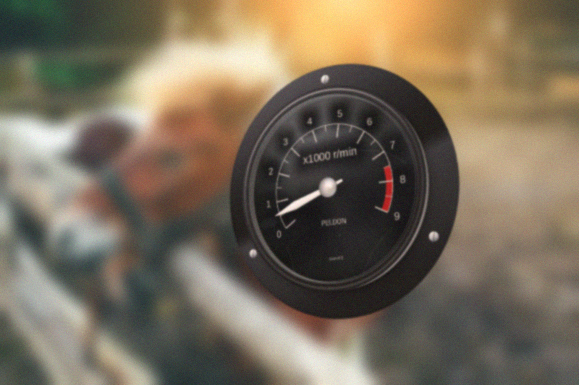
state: 500 rpm
